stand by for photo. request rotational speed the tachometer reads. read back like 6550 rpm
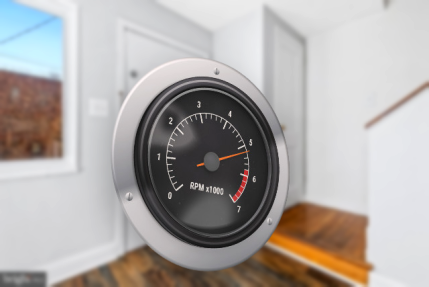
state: 5200 rpm
